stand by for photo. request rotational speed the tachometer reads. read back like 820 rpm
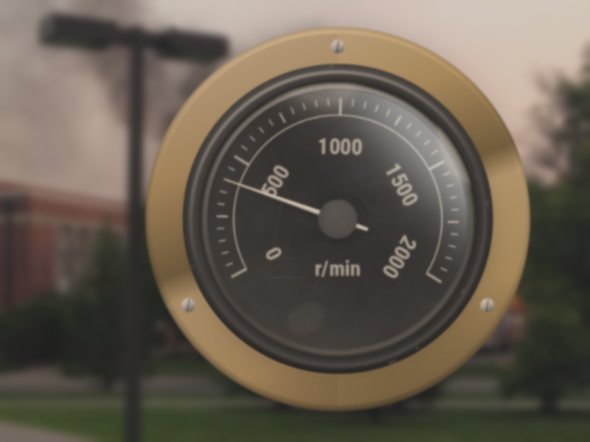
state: 400 rpm
